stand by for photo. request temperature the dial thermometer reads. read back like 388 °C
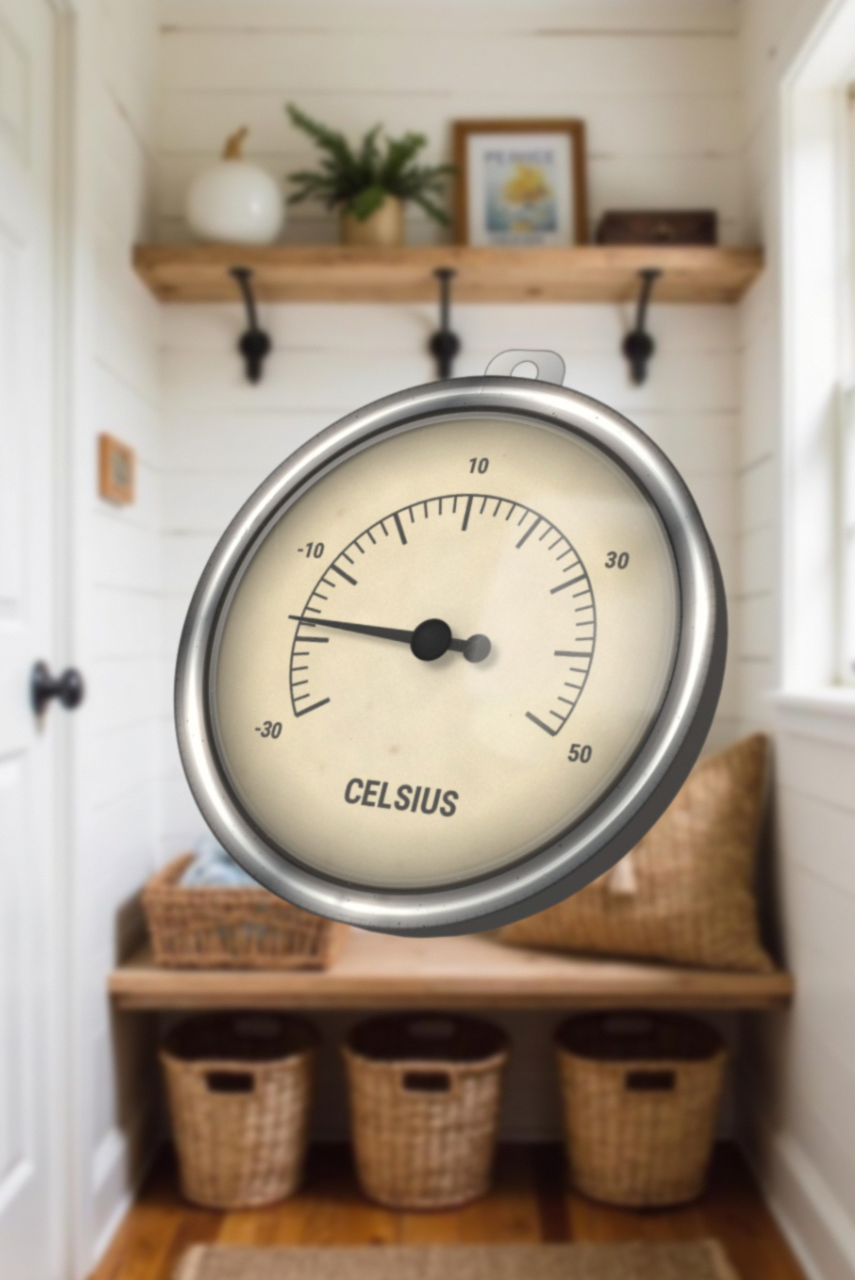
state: -18 °C
